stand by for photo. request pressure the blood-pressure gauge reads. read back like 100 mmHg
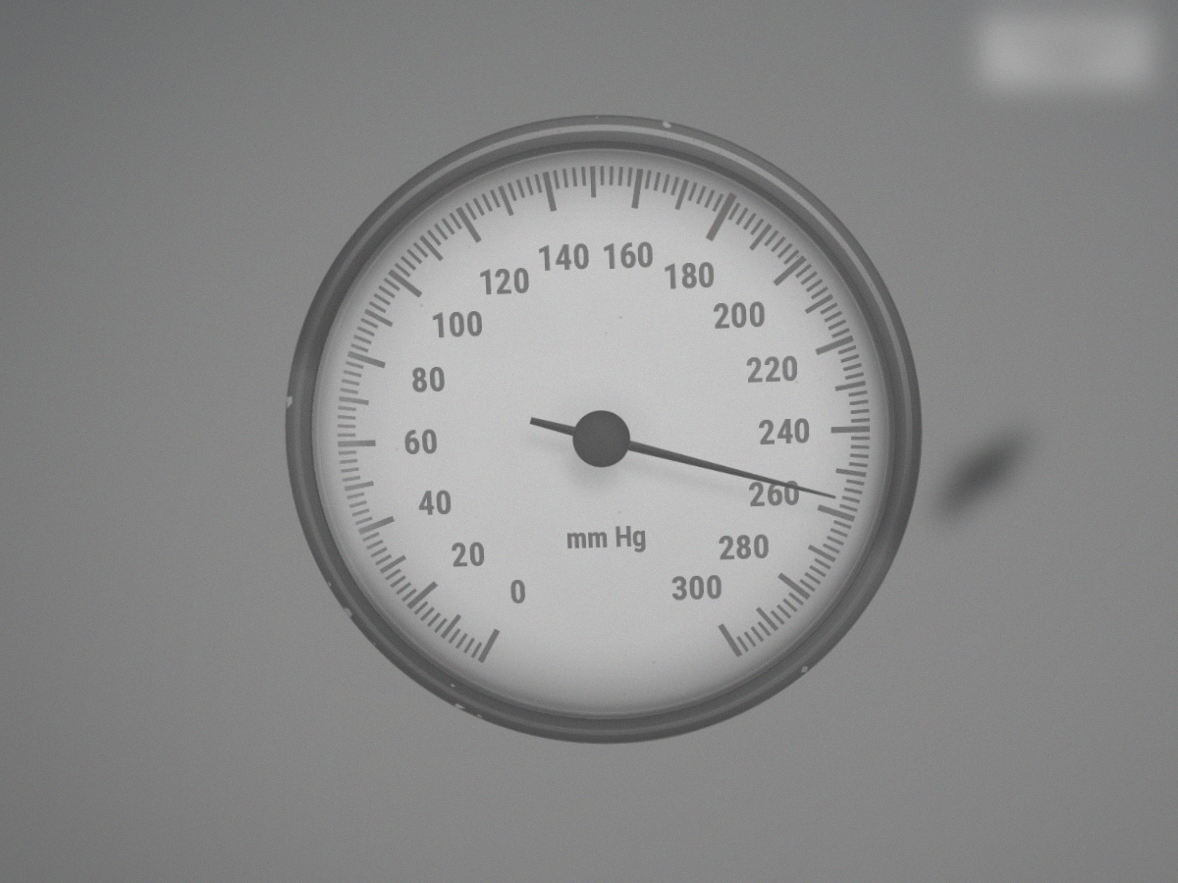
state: 256 mmHg
